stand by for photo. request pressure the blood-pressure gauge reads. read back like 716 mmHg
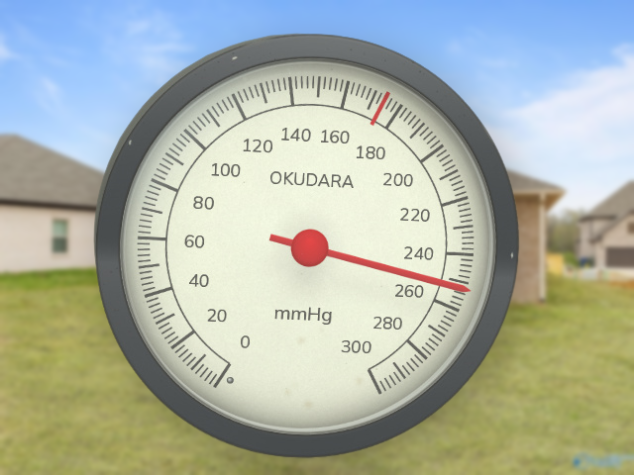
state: 252 mmHg
